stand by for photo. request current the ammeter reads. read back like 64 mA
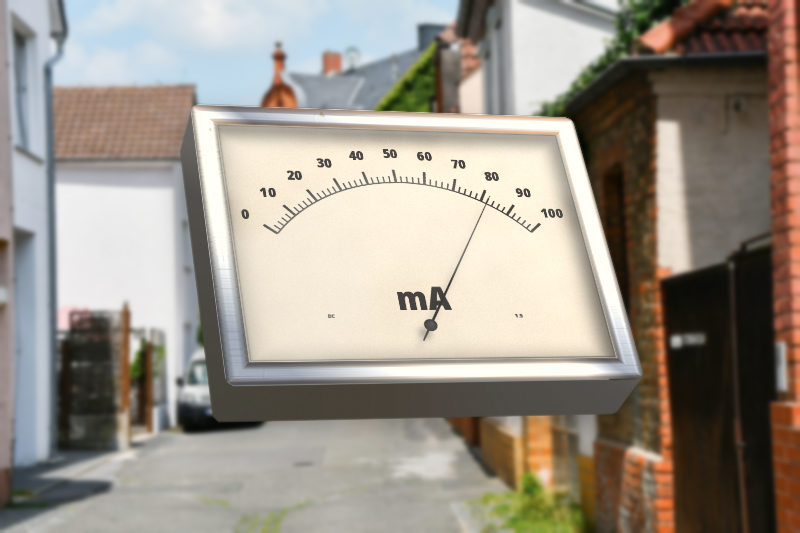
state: 82 mA
